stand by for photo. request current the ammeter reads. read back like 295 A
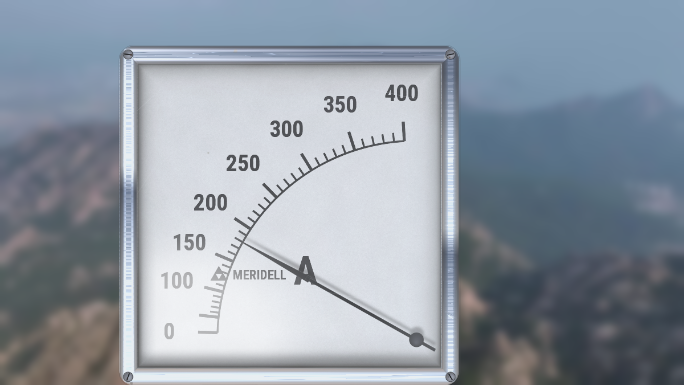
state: 180 A
